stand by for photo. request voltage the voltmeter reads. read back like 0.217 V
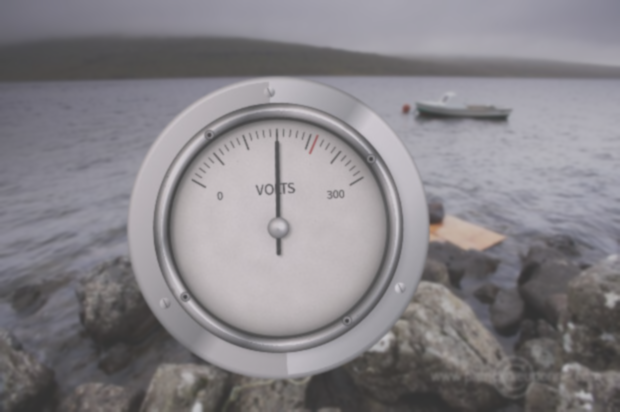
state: 150 V
